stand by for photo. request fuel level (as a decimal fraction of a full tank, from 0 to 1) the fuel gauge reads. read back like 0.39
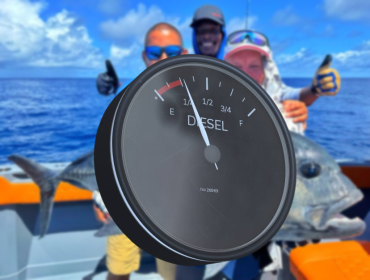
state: 0.25
